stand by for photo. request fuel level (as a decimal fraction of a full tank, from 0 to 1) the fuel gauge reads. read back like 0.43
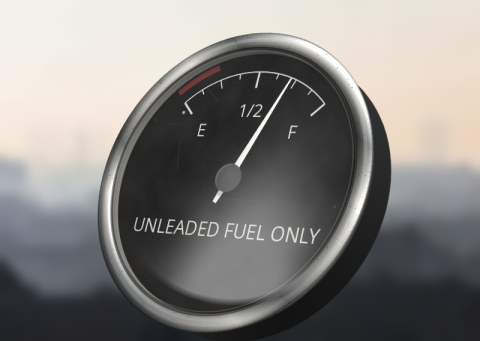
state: 0.75
